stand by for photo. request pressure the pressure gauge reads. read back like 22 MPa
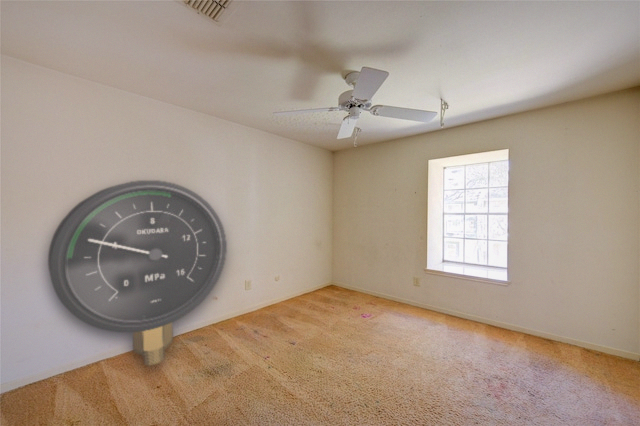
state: 4 MPa
